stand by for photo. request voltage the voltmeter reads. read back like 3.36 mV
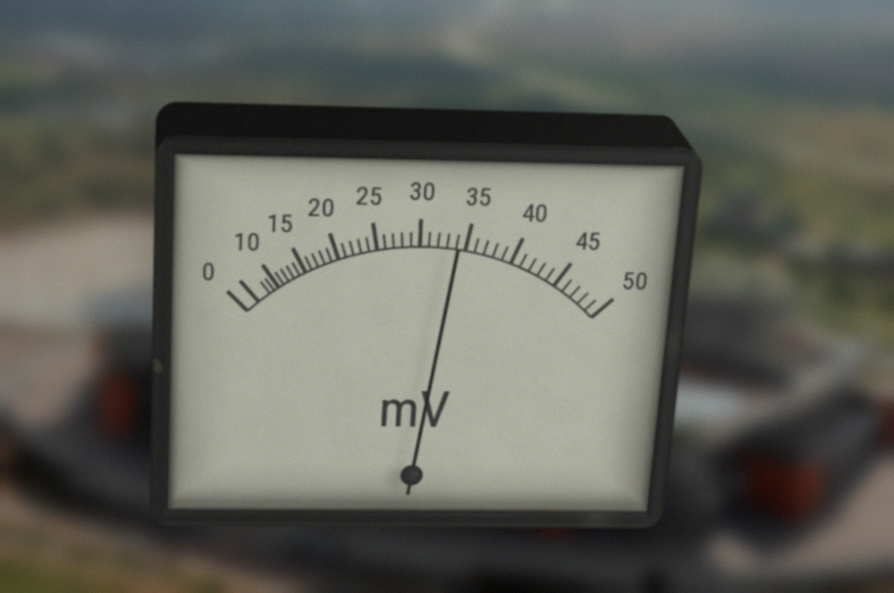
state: 34 mV
